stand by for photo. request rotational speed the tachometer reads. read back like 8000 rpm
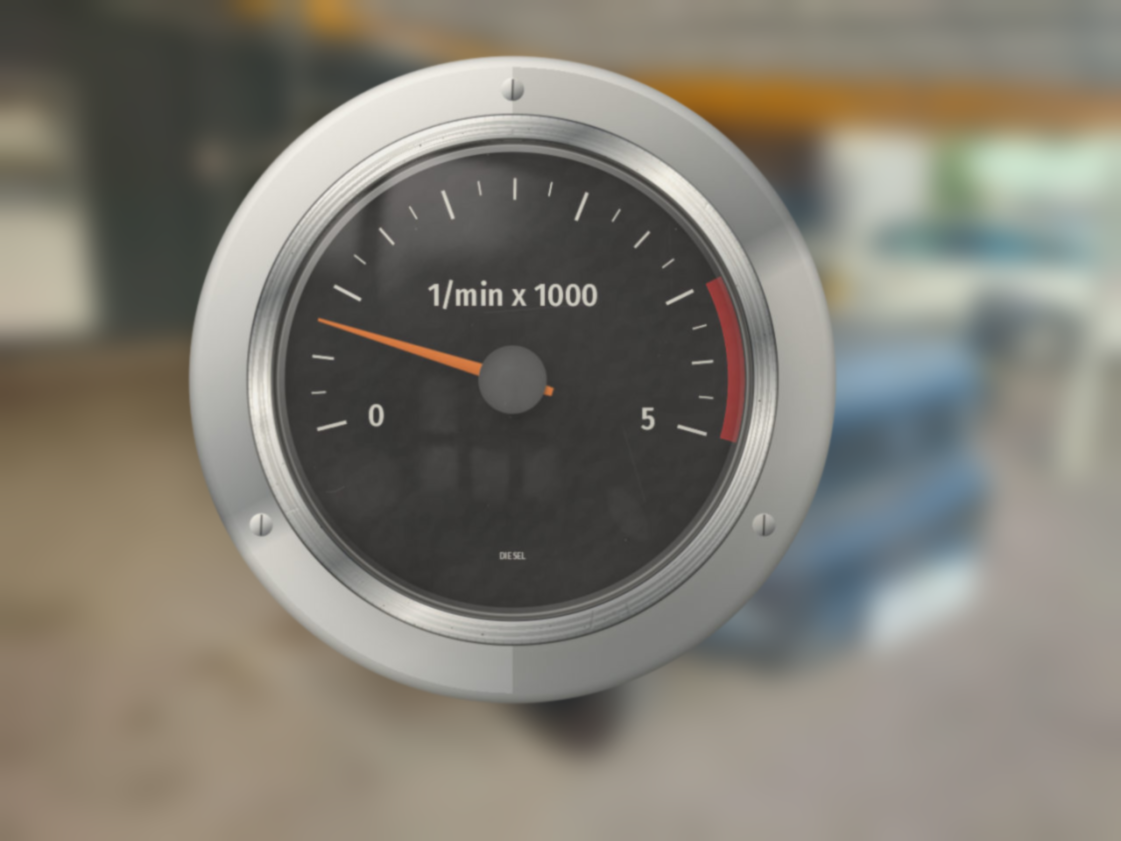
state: 750 rpm
